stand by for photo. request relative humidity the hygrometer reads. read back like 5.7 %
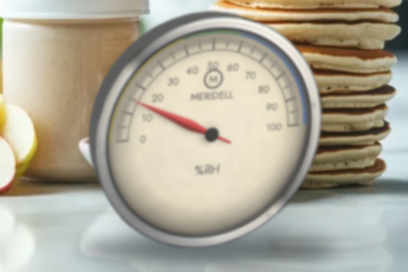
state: 15 %
